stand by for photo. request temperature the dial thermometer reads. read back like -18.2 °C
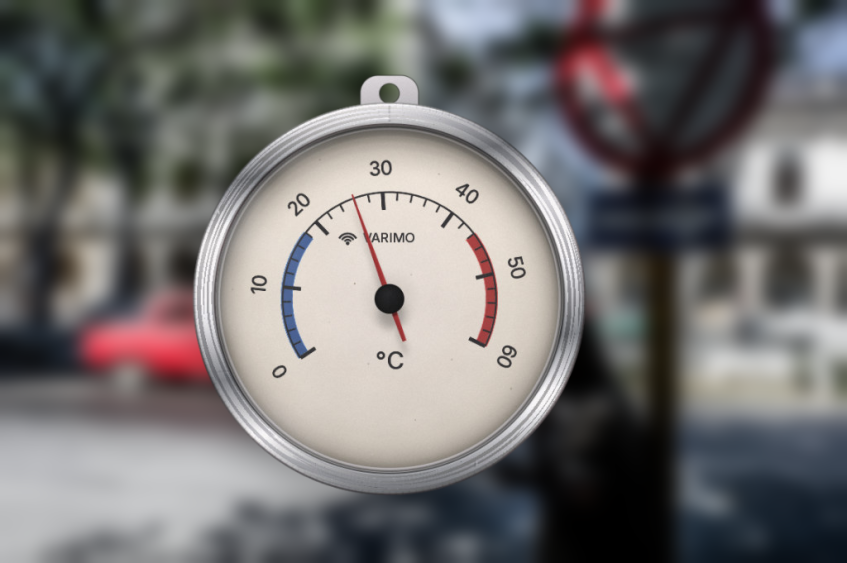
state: 26 °C
